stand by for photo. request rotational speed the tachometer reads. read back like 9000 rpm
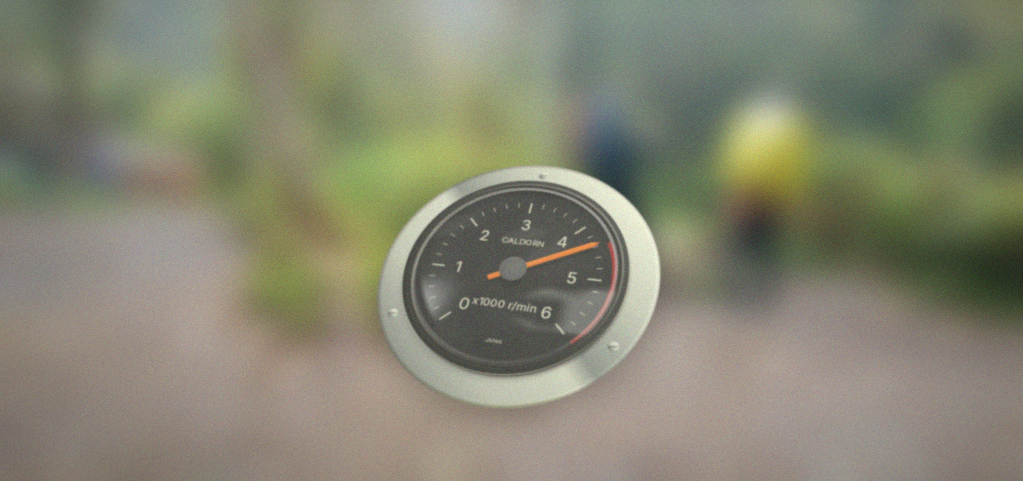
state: 4400 rpm
